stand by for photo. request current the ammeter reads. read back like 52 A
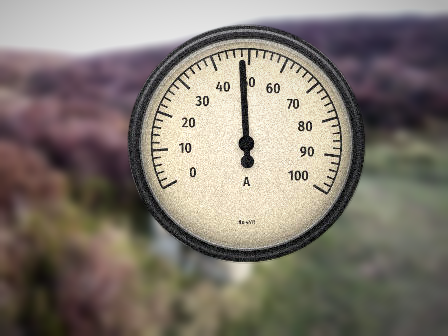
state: 48 A
